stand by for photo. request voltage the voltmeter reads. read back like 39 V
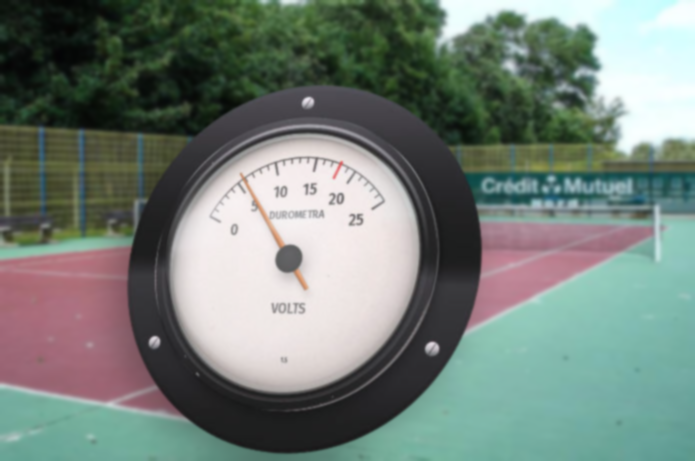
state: 6 V
